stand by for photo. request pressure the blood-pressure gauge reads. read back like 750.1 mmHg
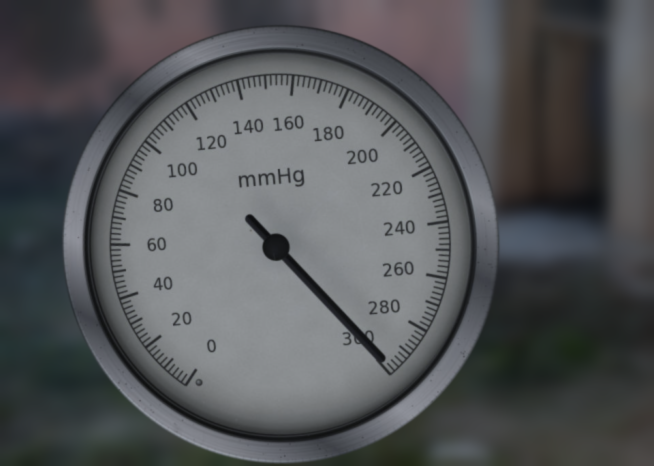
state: 298 mmHg
